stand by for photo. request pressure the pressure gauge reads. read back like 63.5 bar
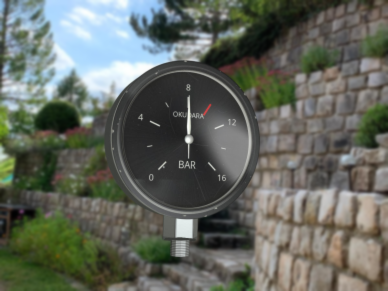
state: 8 bar
